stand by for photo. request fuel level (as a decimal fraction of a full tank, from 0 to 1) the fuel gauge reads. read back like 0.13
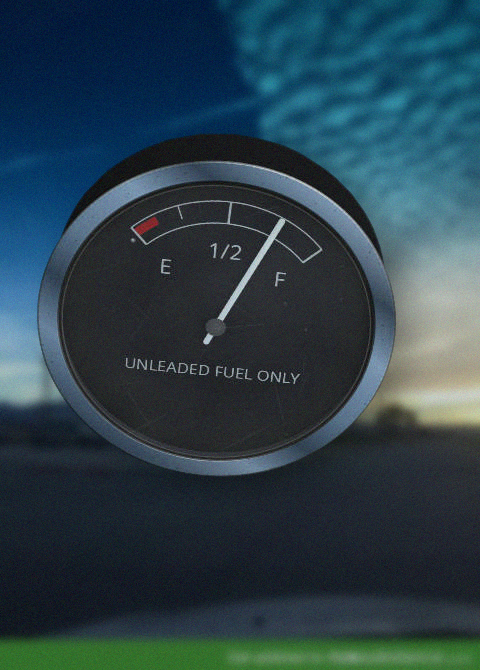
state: 0.75
